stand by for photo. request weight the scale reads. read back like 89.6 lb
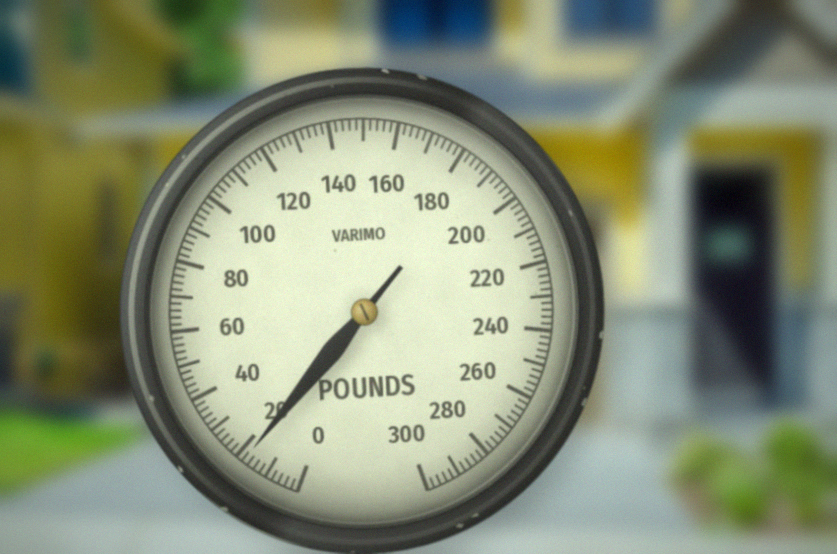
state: 18 lb
